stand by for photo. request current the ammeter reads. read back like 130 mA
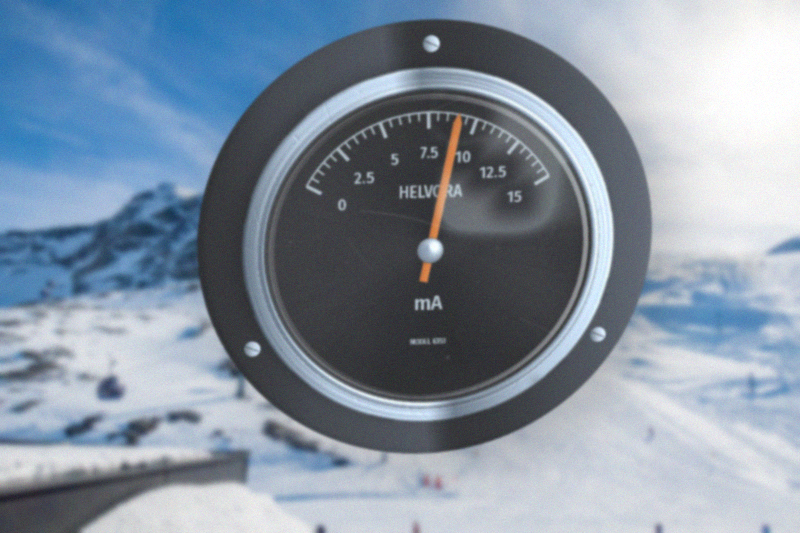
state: 9 mA
